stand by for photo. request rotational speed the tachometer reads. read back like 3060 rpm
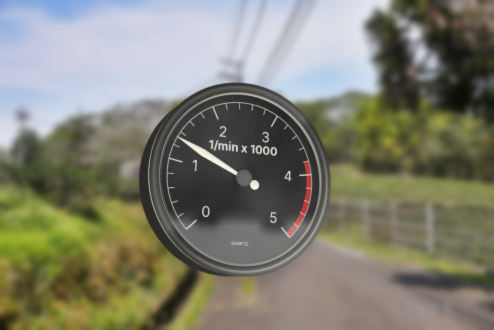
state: 1300 rpm
